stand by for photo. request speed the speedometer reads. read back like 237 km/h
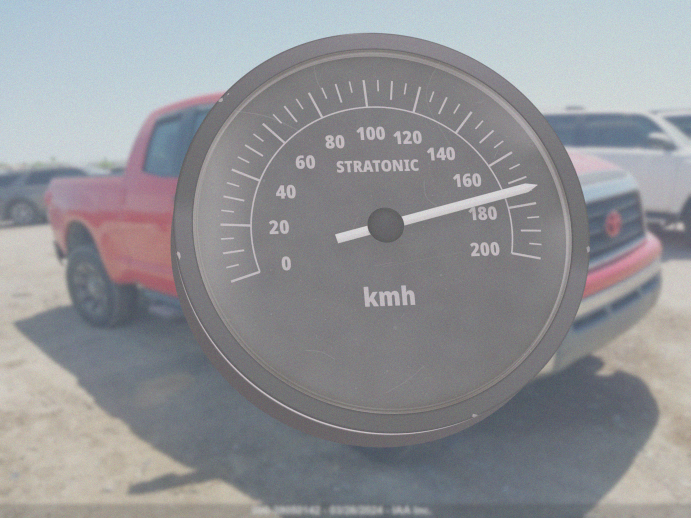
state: 175 km/h
